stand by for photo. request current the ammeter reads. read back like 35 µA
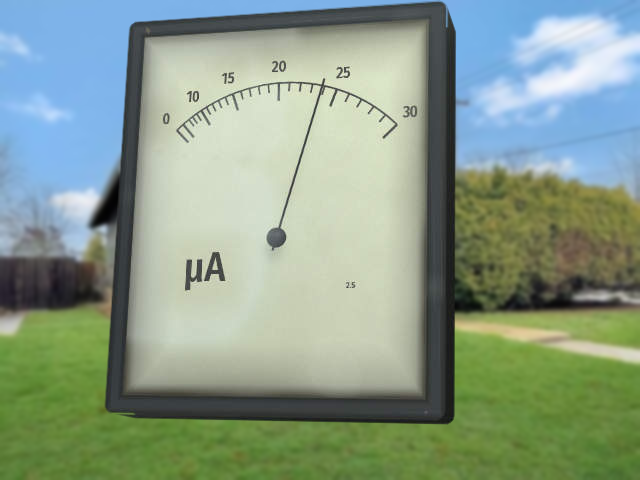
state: 24 µA
